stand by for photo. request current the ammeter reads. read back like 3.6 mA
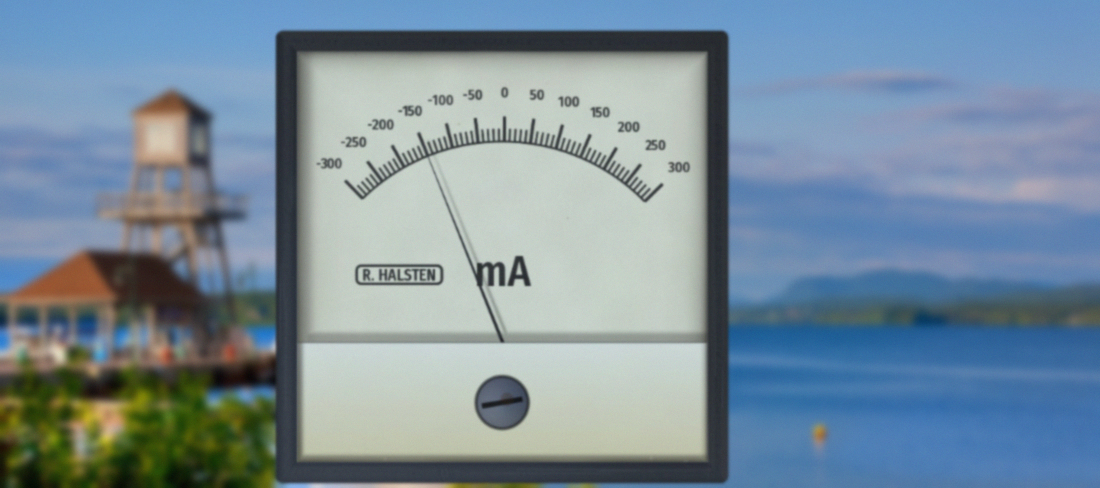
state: -150 mA
